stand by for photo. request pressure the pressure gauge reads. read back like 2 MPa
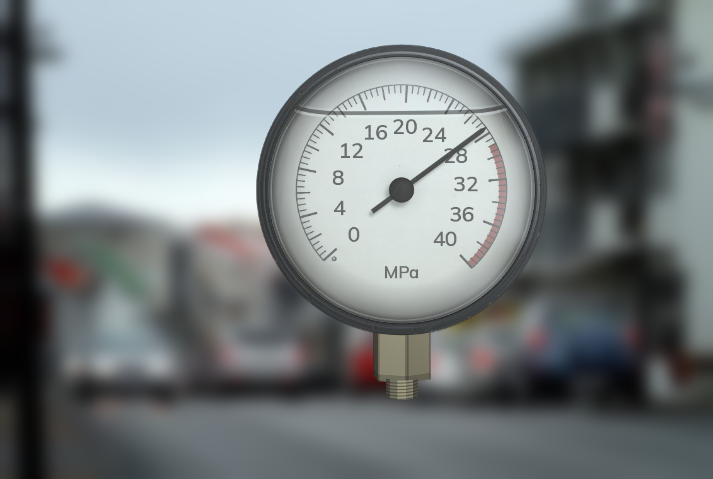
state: 27.5 MPa
